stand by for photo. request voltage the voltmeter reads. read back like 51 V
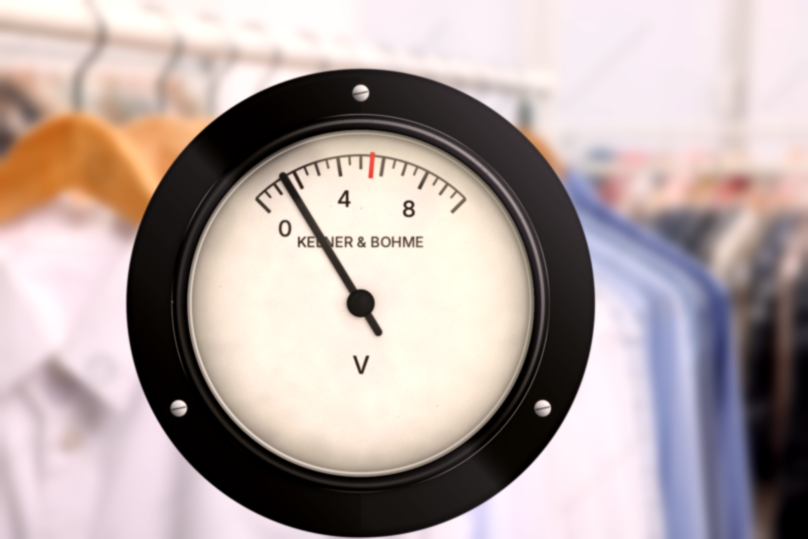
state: 1.5 V
